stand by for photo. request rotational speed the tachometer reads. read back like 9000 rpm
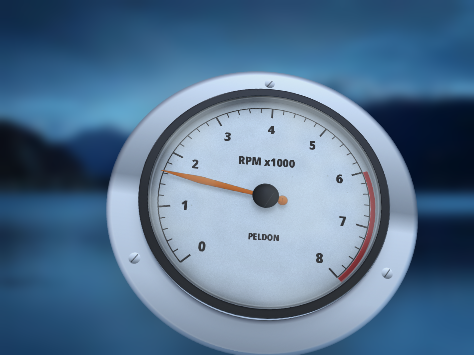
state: 1600 rpm
